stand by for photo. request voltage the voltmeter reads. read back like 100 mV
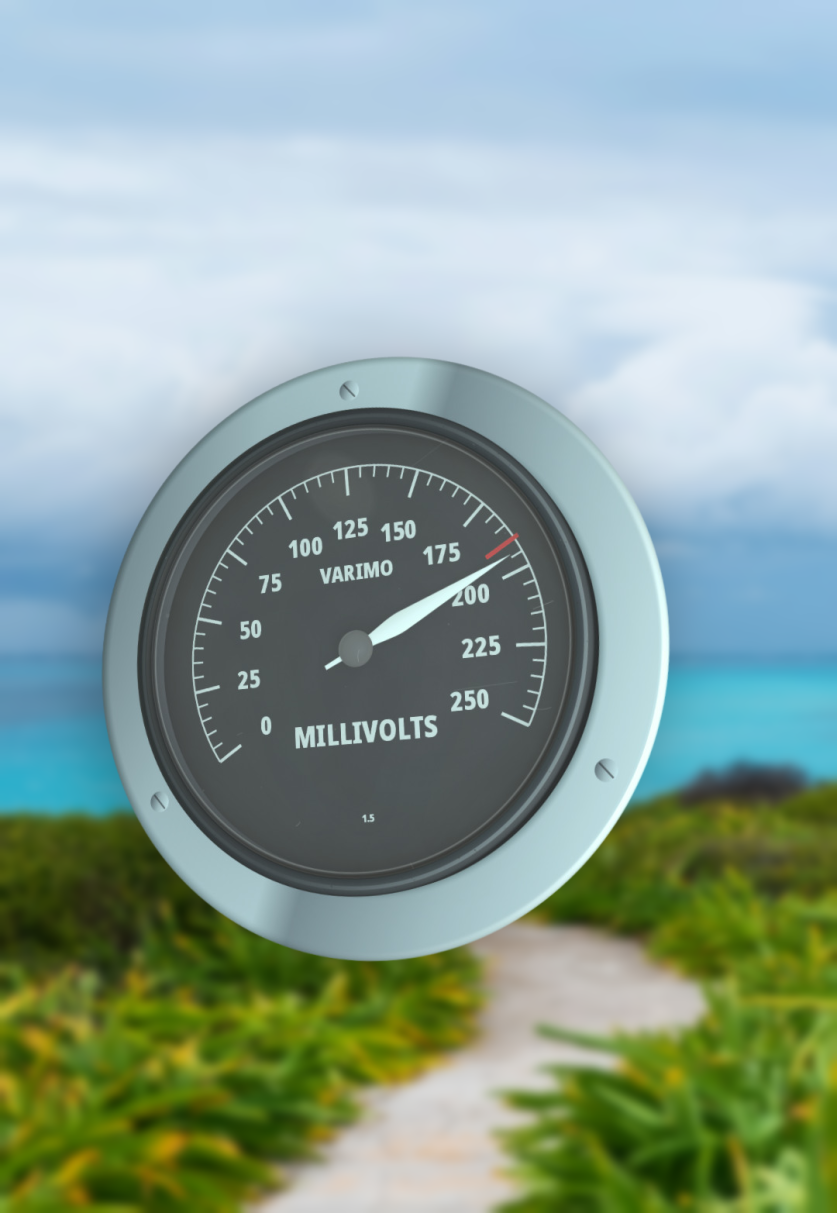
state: 195 mV
